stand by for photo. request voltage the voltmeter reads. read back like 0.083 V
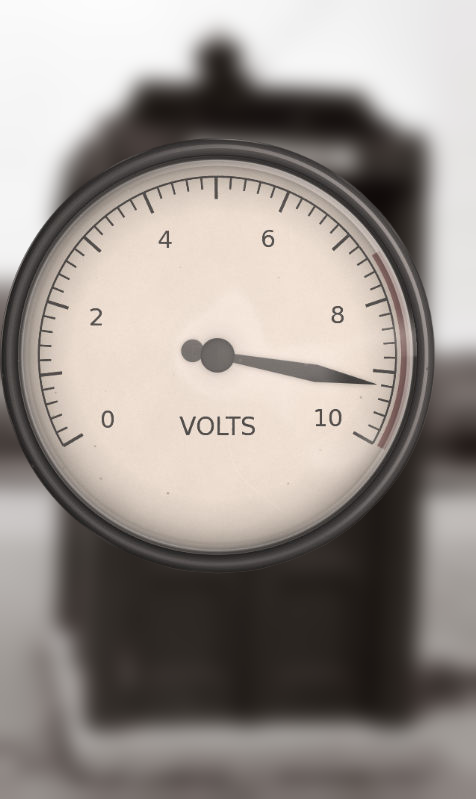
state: 9.2 V
